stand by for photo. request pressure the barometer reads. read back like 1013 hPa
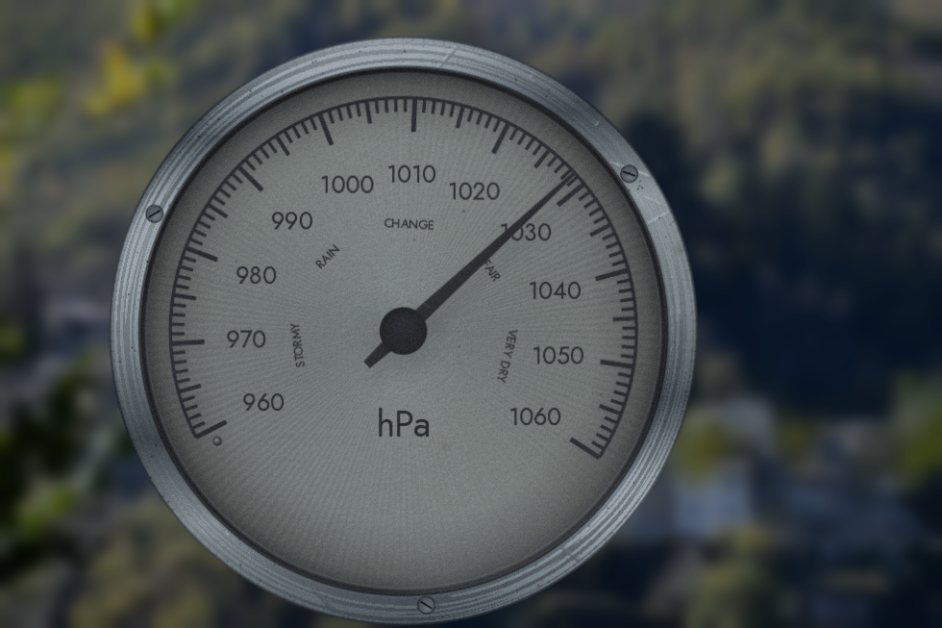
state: 1028.5 hPa
